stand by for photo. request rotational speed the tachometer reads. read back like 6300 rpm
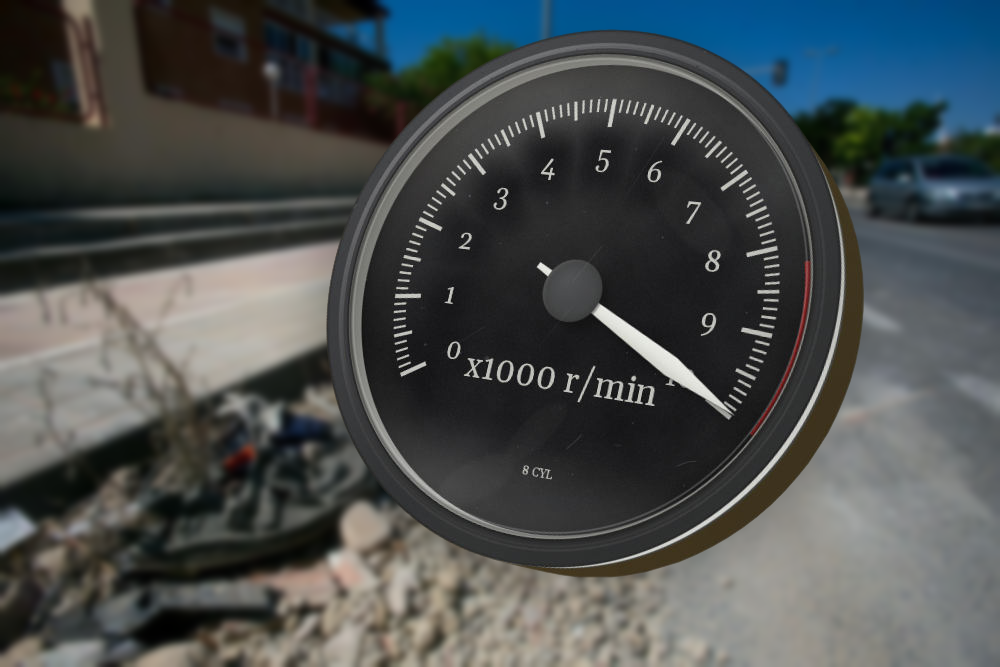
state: 9950 rpm
